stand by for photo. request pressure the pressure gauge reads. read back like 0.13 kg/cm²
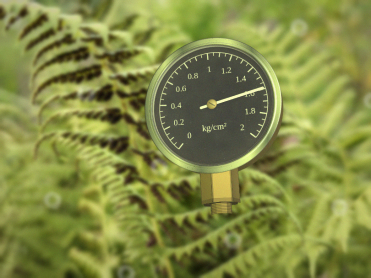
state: 1.6 kg/cm²
